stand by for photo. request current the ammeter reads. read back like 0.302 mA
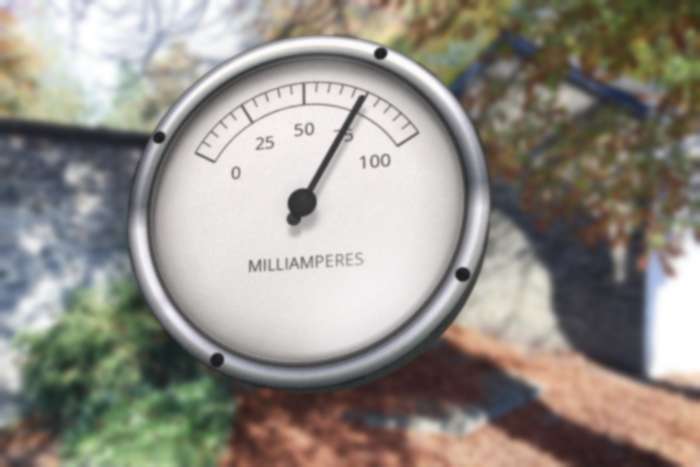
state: 75 mA
